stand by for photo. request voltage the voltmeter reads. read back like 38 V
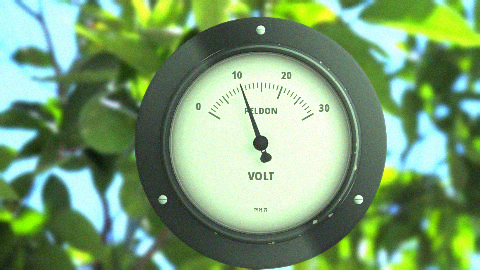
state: 10 V
